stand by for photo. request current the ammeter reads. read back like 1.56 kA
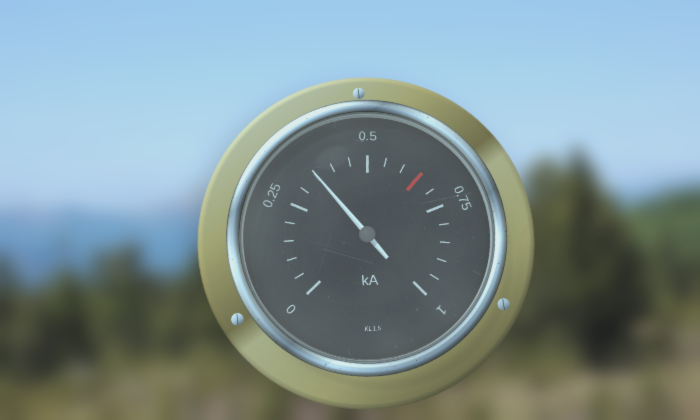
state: 0.35 kA
